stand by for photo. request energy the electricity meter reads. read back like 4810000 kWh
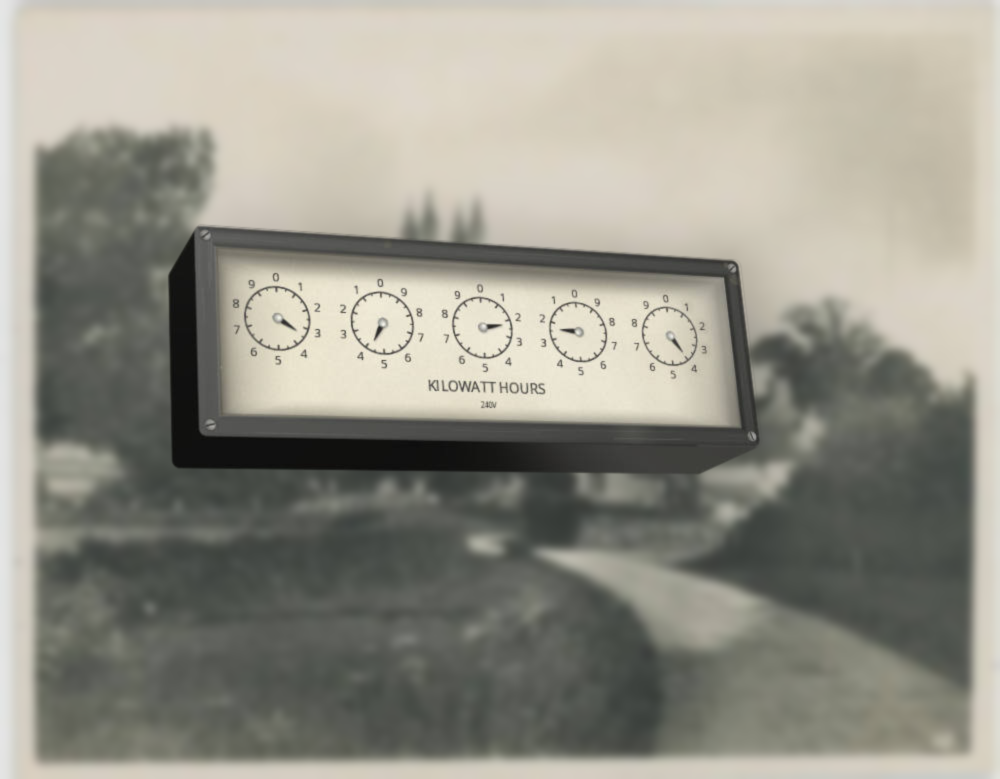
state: 34224 kWh
